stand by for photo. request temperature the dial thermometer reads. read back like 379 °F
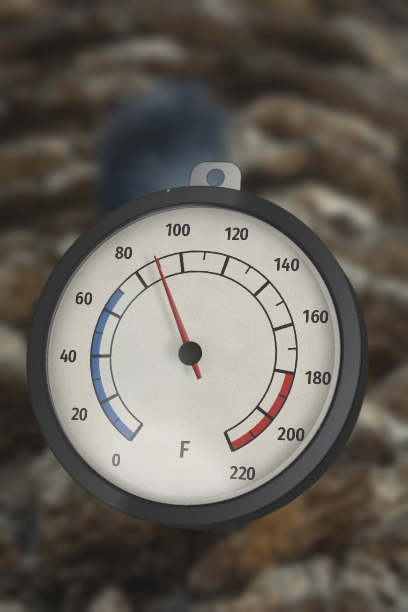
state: 90 °F
